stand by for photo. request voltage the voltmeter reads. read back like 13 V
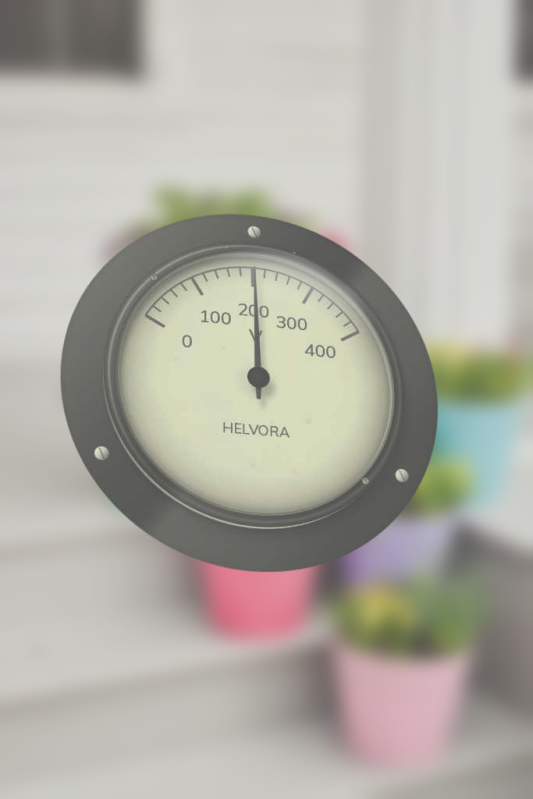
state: 200 V
